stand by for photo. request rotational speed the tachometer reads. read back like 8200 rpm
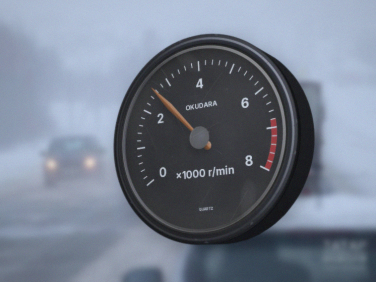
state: 2600 rpm
